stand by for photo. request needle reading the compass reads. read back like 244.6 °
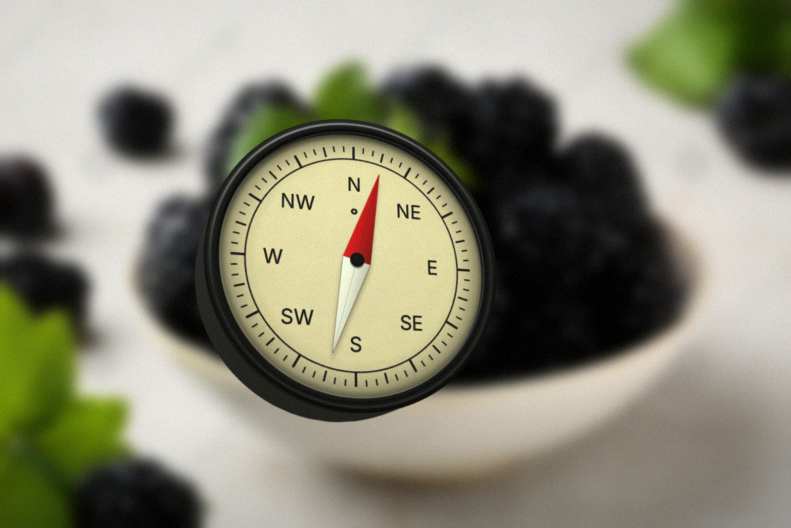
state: 15 °
